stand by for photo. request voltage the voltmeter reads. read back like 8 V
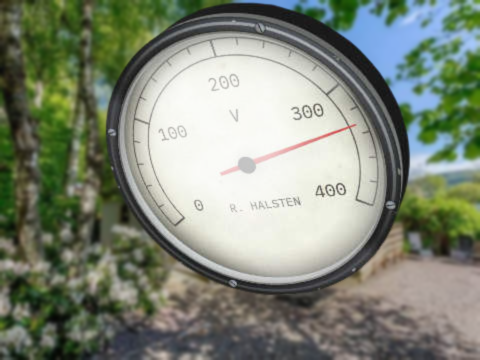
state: 330 V
